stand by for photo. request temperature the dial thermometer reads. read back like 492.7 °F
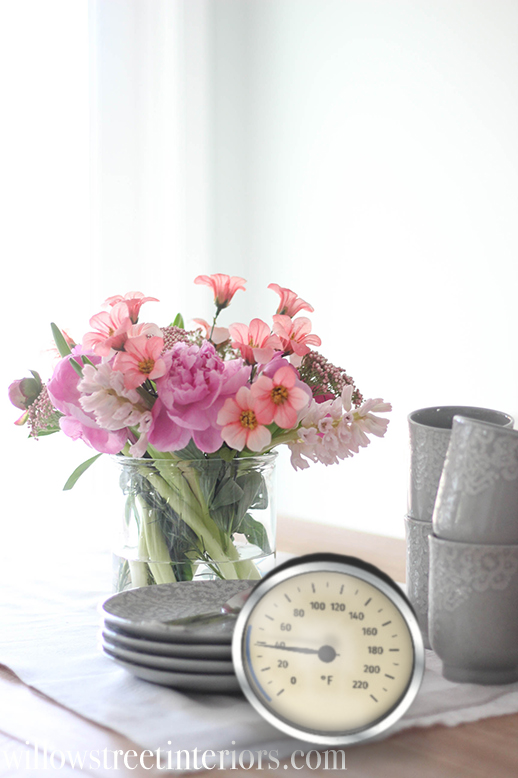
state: 40 °F
